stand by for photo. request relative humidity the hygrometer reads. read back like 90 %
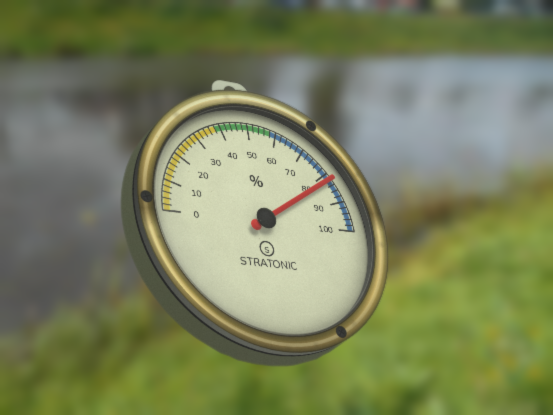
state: 82 %
